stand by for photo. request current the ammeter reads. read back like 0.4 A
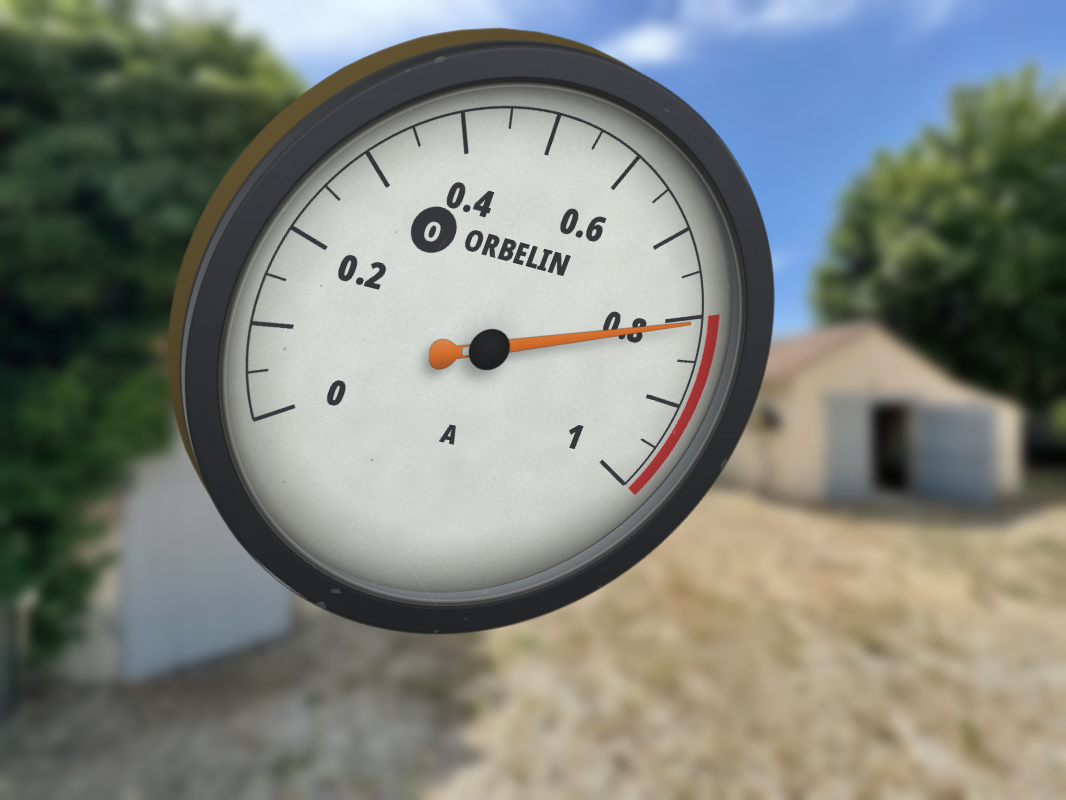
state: 0.8 A
